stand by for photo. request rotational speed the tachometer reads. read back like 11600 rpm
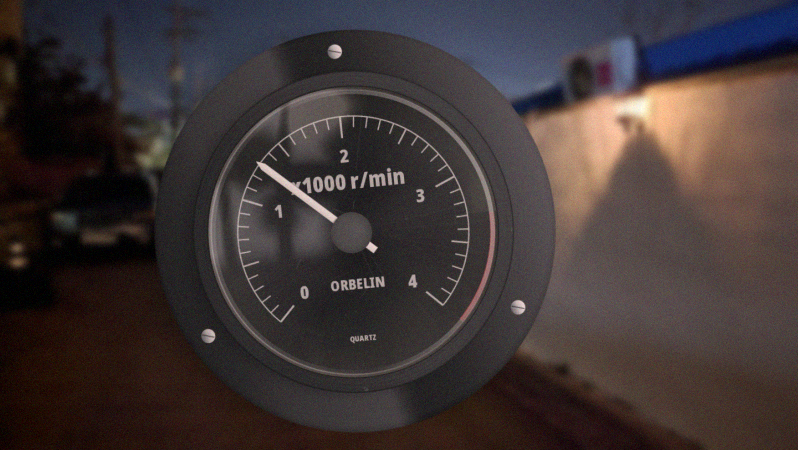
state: 1300 rpm
